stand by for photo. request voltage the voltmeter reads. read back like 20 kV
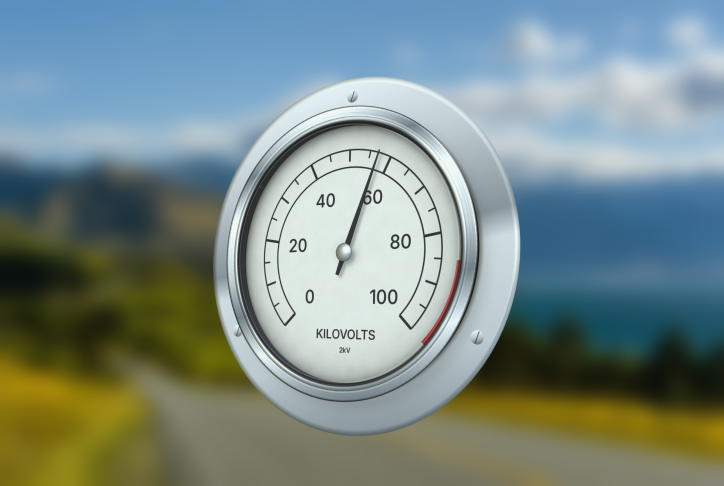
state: 57.5 kV
